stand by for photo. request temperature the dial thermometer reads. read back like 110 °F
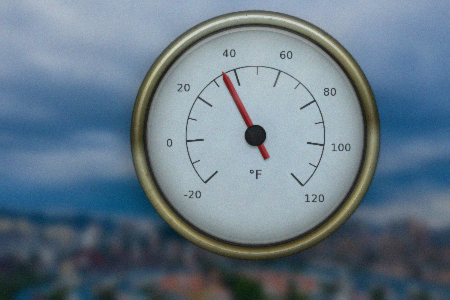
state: 35 °F
